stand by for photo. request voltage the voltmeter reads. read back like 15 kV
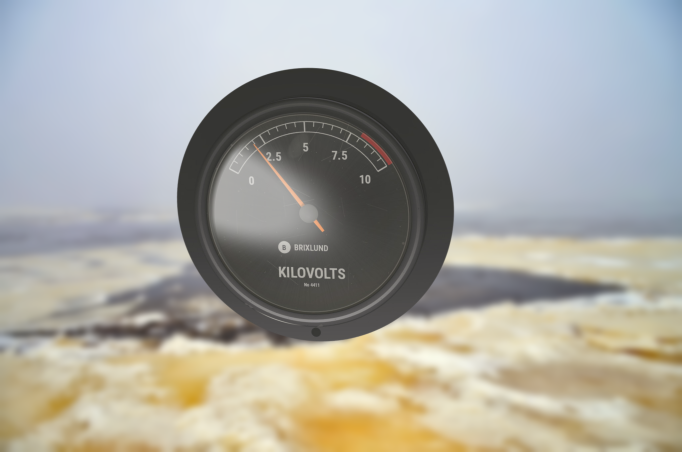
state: 2 kV
